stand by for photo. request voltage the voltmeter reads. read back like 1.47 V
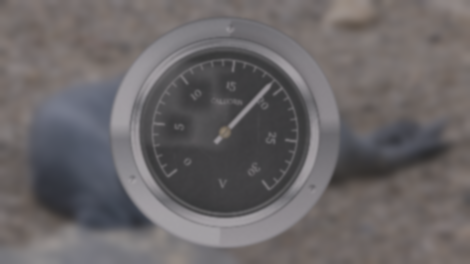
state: 19 V
